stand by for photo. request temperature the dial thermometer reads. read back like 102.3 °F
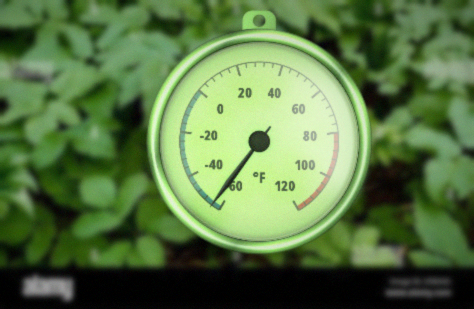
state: -56 °F
